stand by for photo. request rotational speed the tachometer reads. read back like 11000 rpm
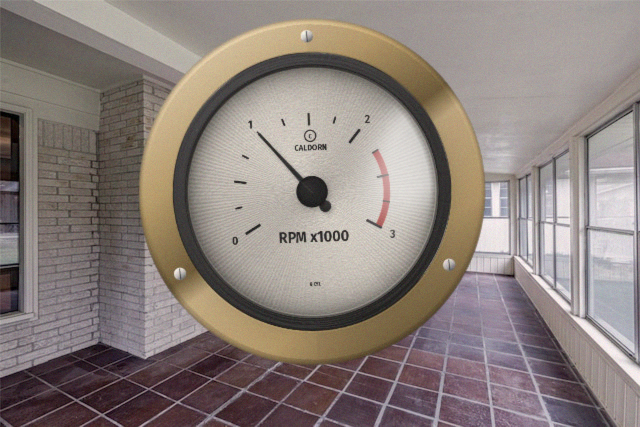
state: 1000 rpm
